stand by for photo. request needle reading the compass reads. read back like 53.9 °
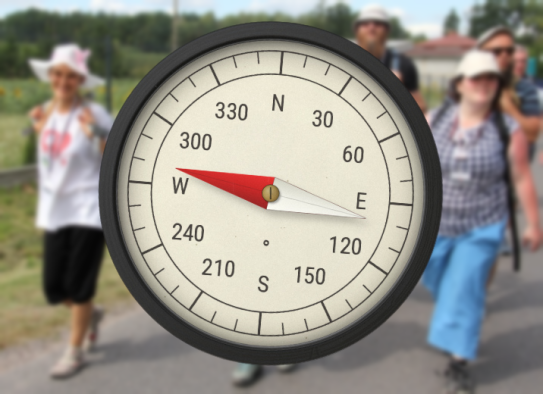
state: 280 °
